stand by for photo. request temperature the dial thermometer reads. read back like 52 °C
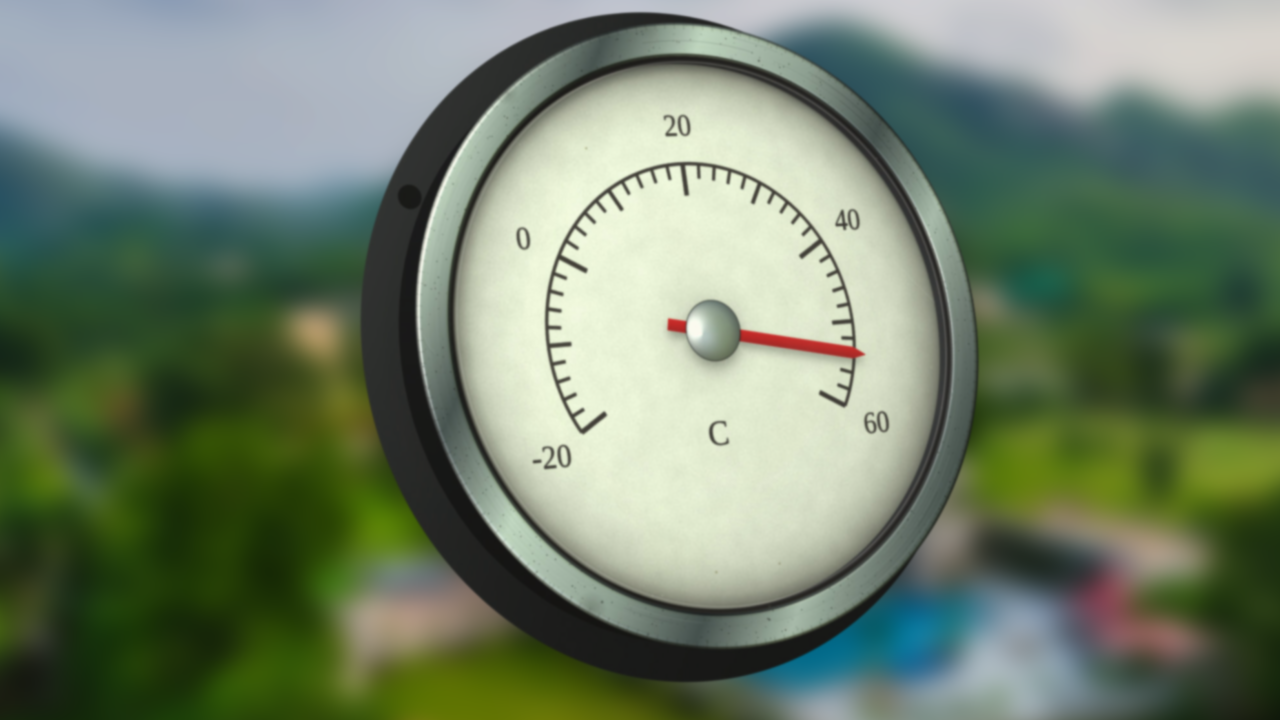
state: 54 °C
